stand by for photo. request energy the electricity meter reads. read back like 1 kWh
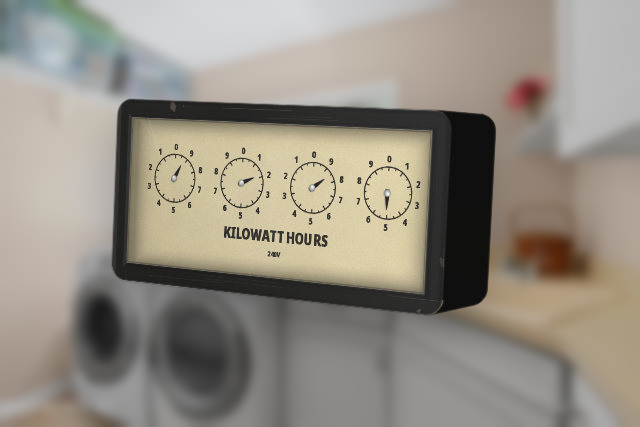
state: 9185 kWh
